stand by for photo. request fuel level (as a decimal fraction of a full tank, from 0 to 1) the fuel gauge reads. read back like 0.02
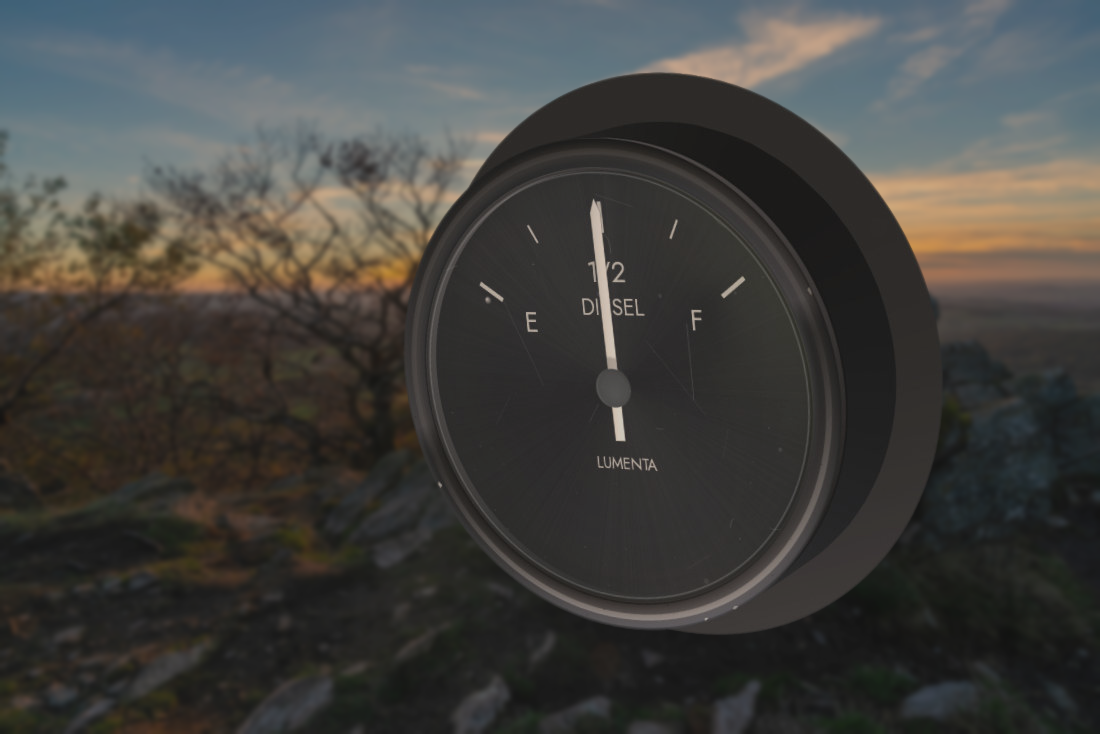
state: 0.5
